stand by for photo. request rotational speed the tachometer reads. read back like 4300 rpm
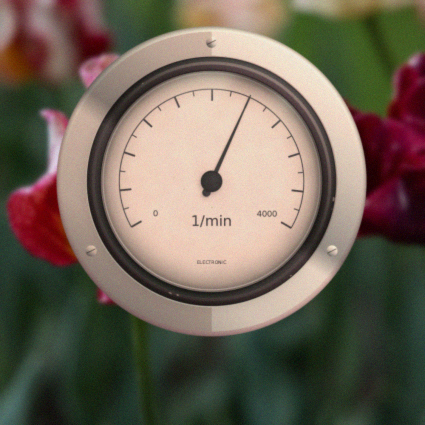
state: 2400 rpm
